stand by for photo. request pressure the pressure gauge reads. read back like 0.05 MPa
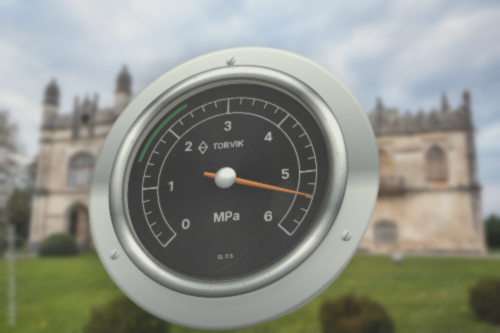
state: 5.4 MPa
